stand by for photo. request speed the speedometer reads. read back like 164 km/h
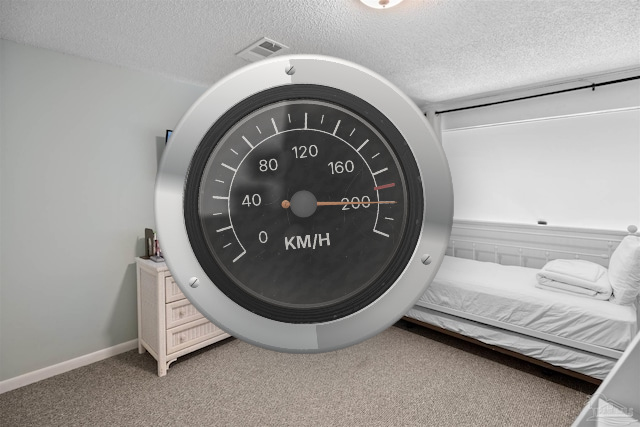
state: 200 km/h
